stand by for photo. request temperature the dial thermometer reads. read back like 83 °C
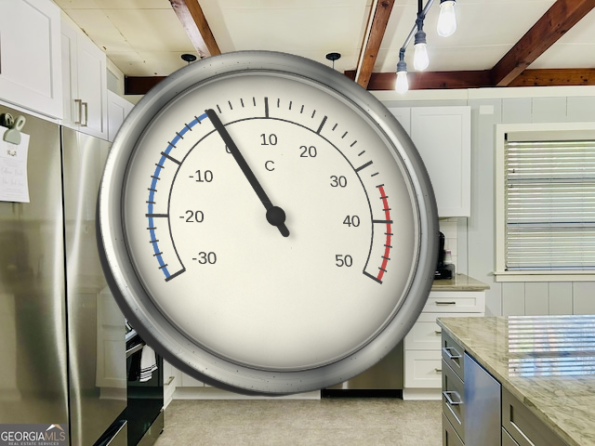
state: 0 °C
